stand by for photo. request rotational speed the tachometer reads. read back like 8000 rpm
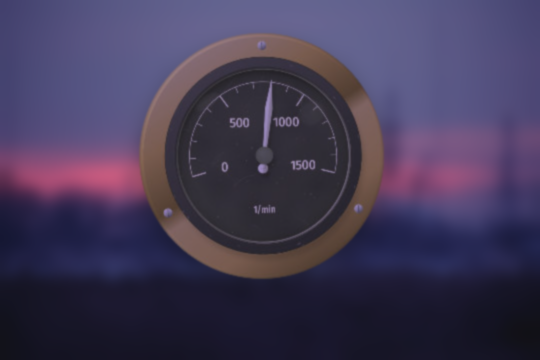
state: 800 rpm
